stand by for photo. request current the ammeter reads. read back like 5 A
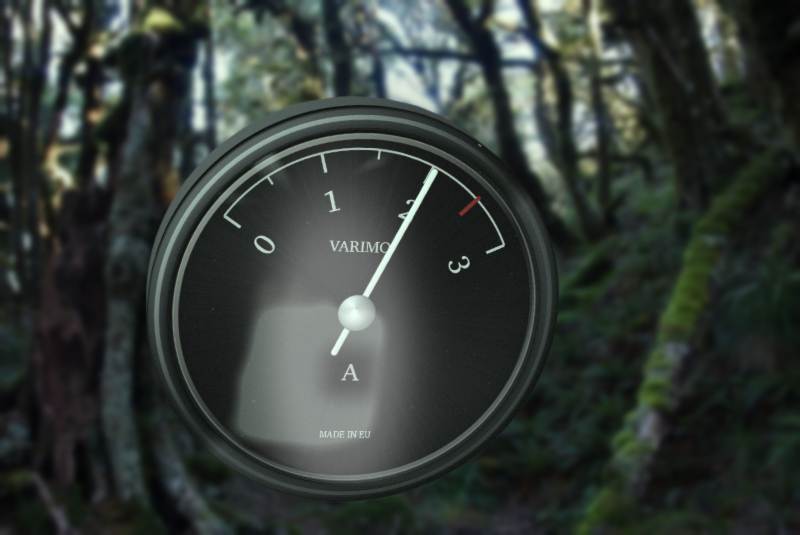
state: 2 A
